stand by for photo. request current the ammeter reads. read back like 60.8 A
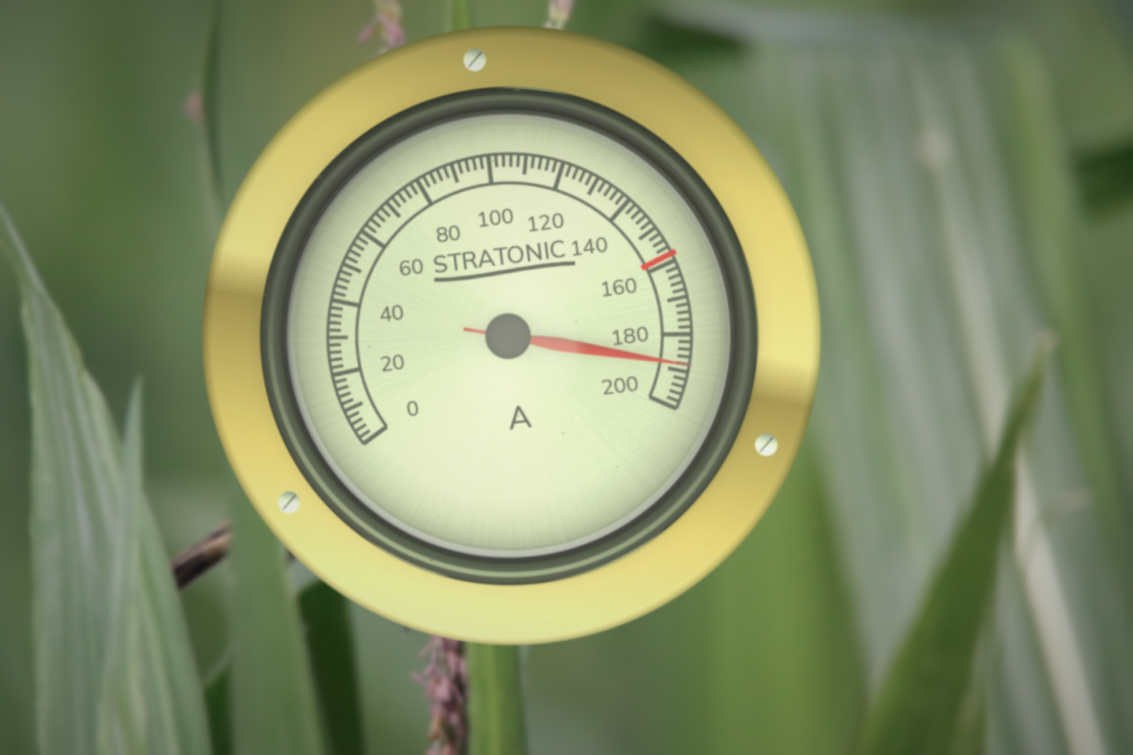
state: 188 A
